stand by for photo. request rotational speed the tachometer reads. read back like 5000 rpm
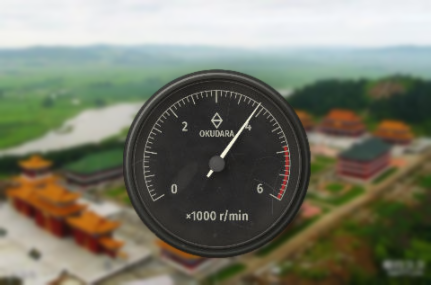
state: 3900 rpm
